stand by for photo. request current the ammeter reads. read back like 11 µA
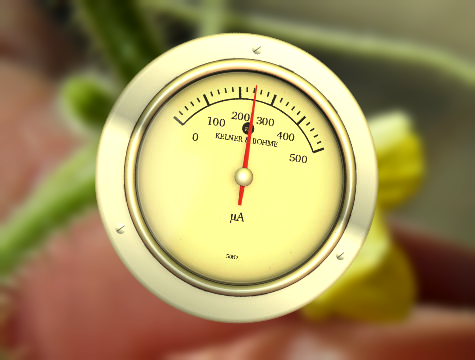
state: 240 µA
